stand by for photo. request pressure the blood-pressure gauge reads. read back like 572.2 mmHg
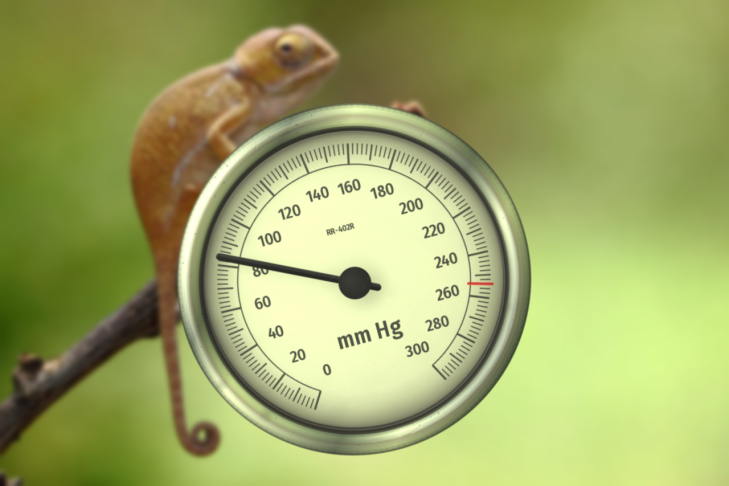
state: 84 mmHg
